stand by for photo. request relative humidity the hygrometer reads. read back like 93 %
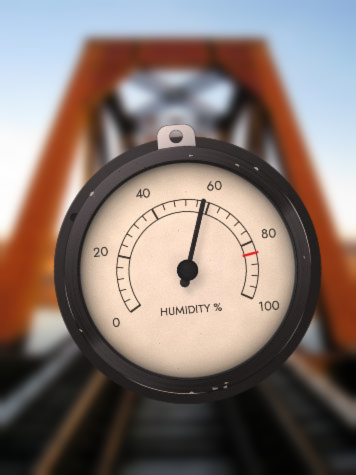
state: 58 %
